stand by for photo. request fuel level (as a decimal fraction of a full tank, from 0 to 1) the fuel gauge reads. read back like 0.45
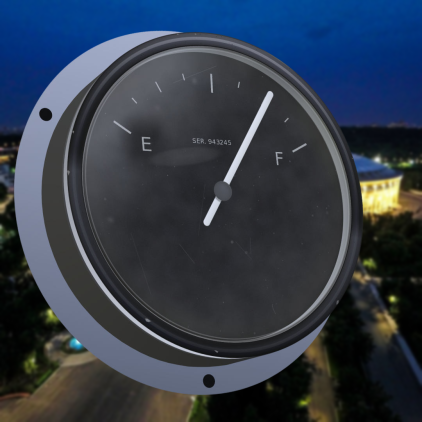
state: 0.75
